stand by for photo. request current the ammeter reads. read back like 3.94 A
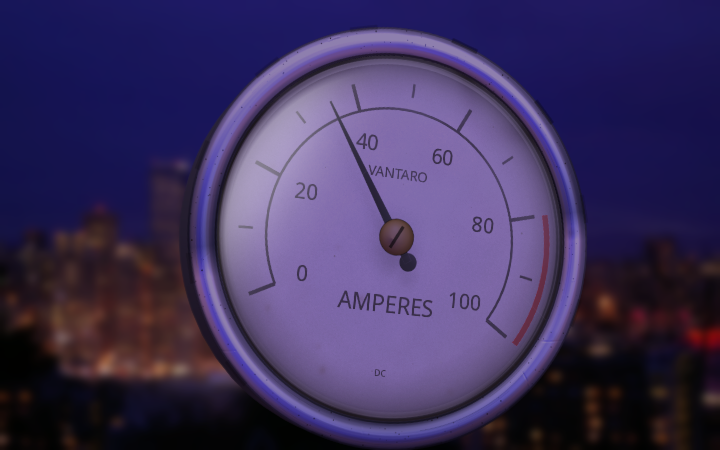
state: 35 A
